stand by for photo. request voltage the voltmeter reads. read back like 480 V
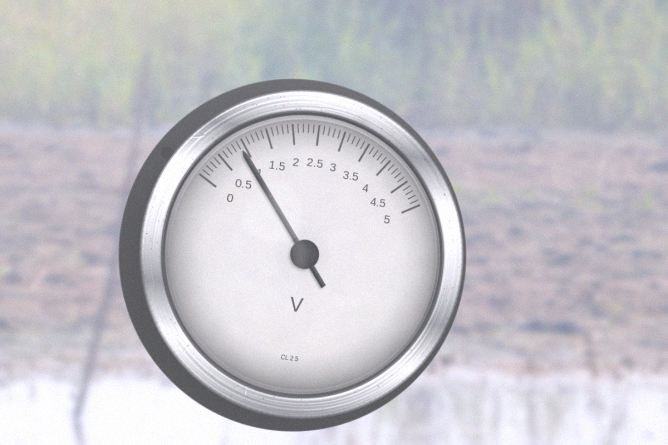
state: 0.9 V
